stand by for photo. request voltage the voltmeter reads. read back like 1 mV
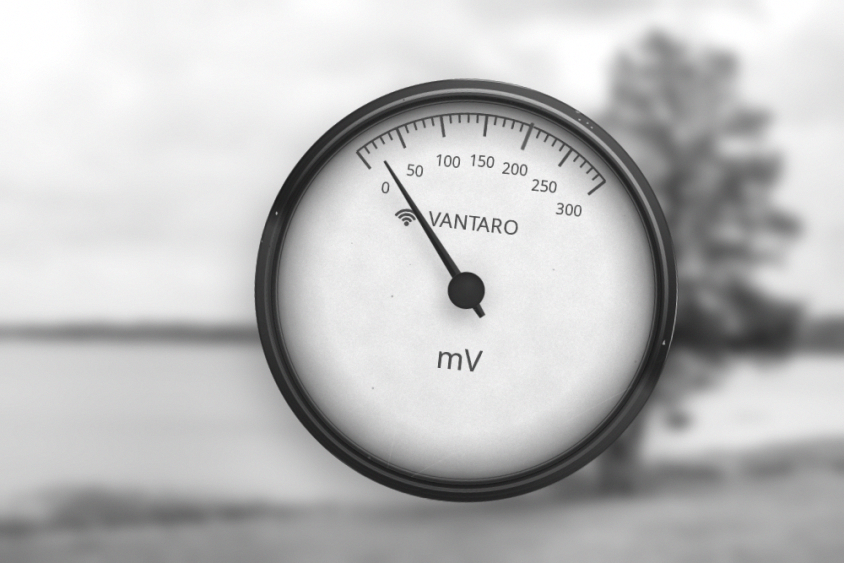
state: 20 mV
